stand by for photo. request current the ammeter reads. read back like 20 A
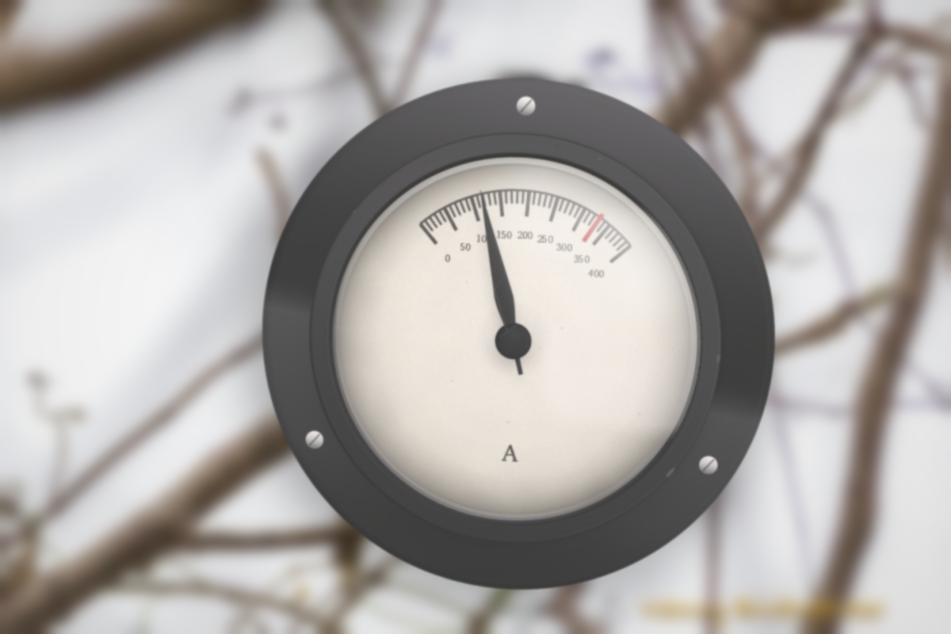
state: 120 A
